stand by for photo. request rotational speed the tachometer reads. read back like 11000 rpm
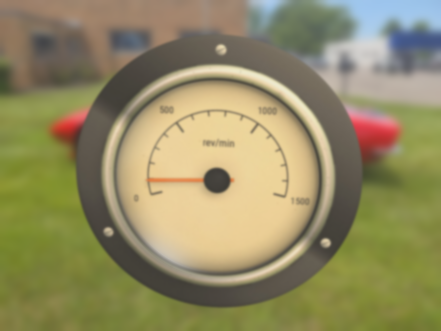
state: 100 rpm
